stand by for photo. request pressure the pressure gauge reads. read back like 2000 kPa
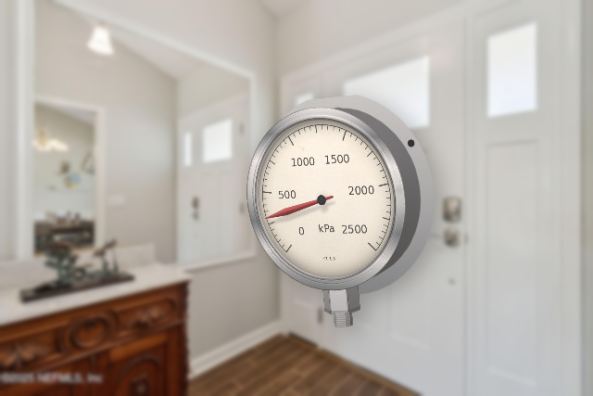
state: 300 kPa
